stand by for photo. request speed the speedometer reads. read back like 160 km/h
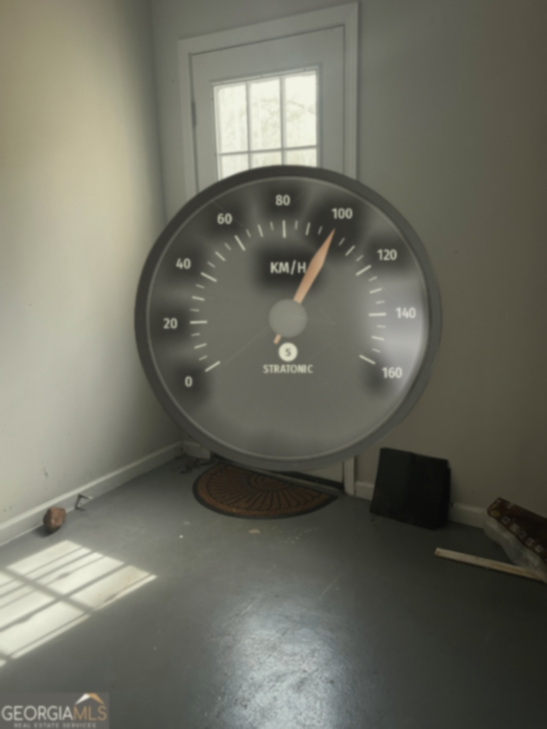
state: 100 km/h
